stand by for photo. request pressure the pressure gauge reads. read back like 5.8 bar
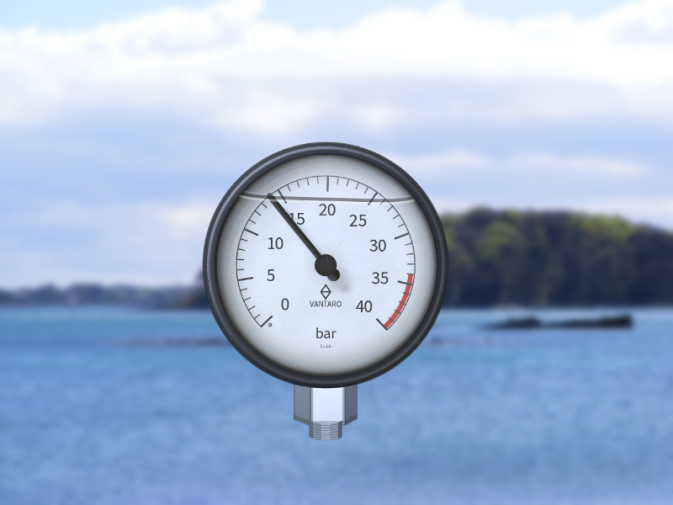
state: 14 bar
